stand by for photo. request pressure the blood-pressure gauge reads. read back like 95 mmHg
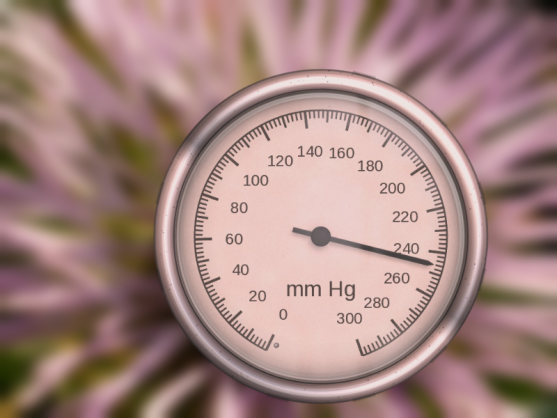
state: 246 mmHg
